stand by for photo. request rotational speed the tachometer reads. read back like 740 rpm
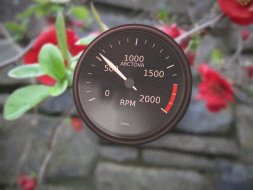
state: 550 rpm
